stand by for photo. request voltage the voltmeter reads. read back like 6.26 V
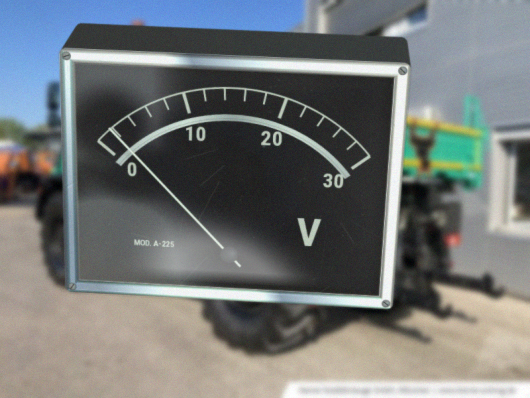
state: 2 V
